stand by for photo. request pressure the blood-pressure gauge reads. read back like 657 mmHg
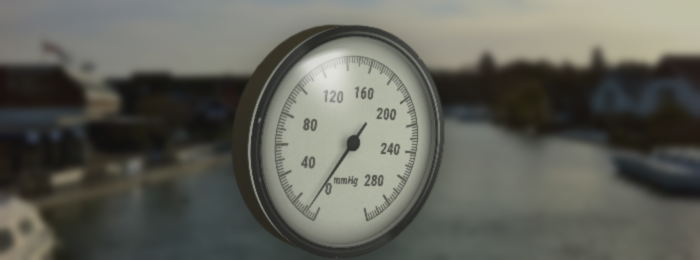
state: 10 mmHg
